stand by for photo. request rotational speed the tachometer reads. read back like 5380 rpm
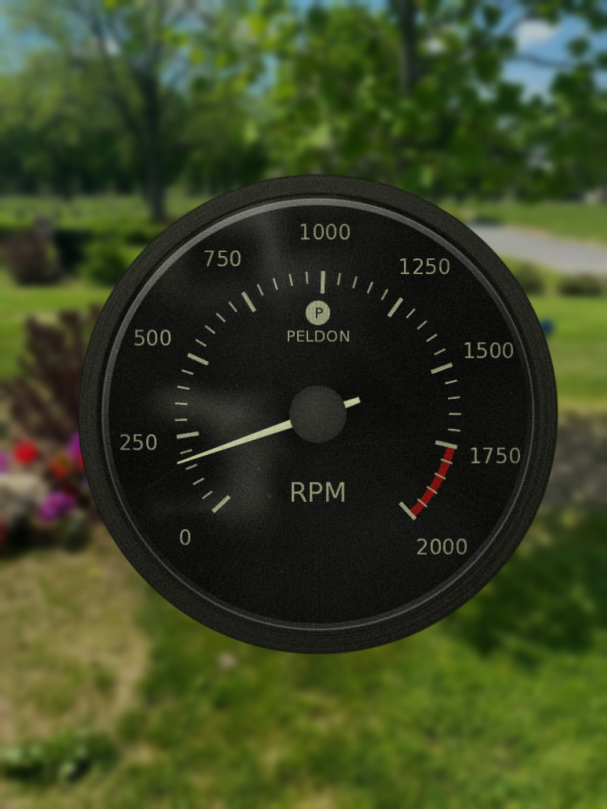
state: 175 rpm
